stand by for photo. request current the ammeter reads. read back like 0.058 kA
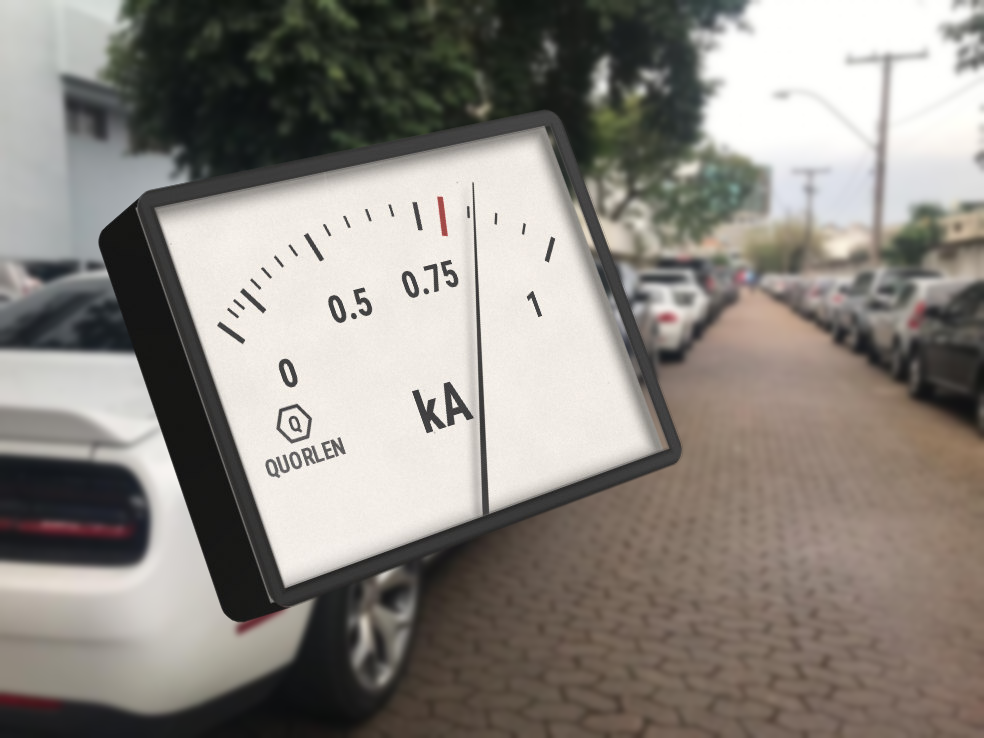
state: 0.85 kA
